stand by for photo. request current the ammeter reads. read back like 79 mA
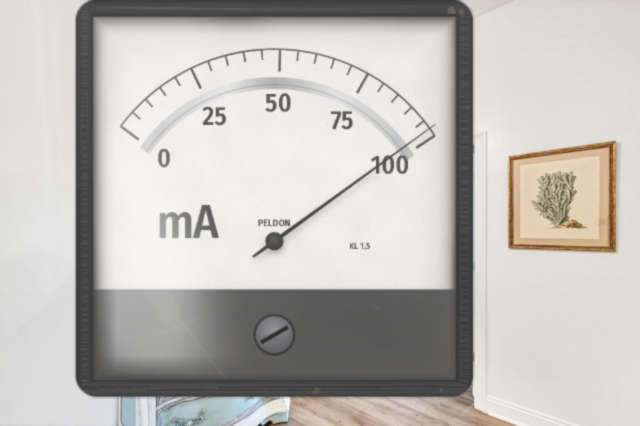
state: 97.5 mA
